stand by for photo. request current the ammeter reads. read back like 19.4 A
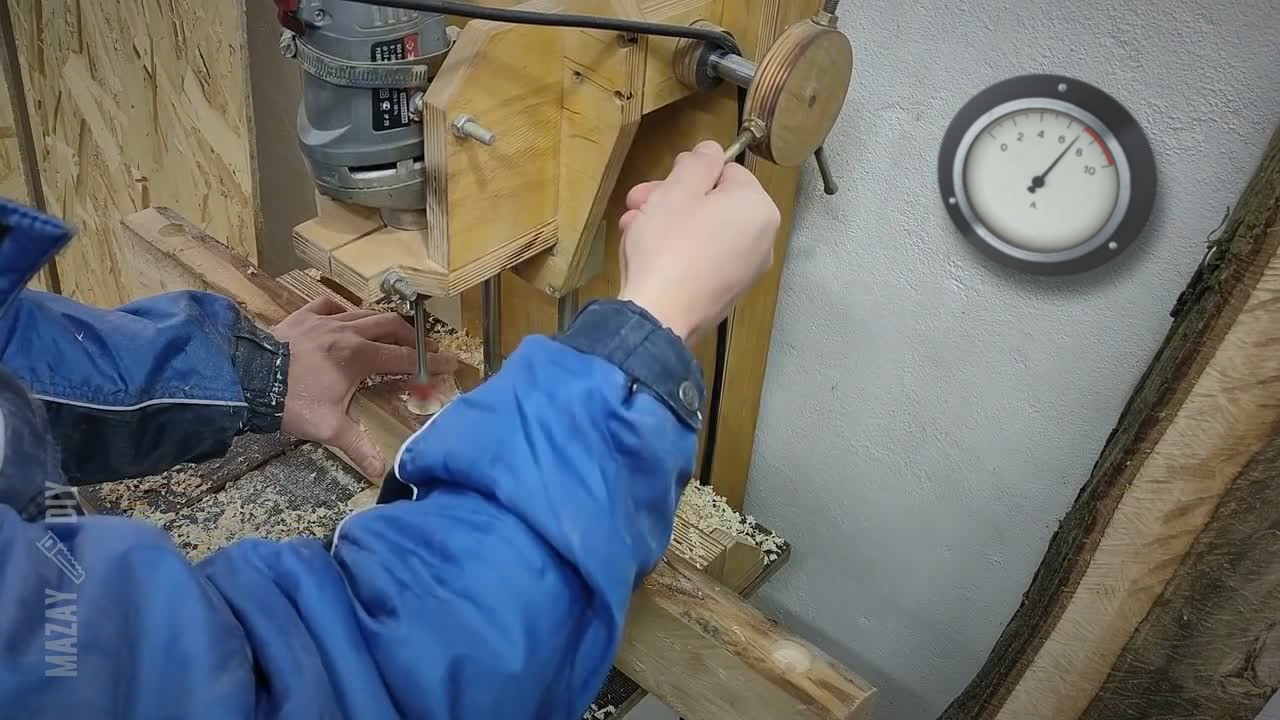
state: 7 A
